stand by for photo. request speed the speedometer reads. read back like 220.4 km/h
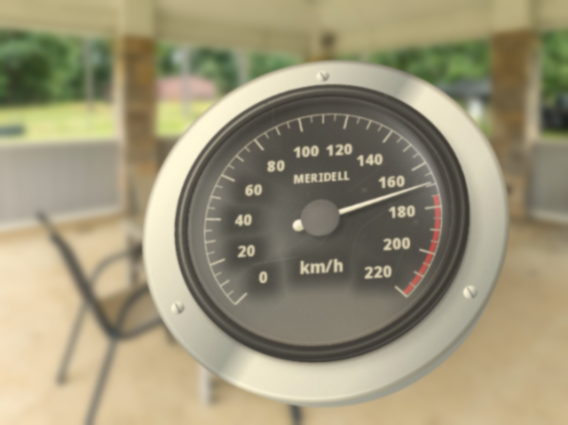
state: 170 km/h
